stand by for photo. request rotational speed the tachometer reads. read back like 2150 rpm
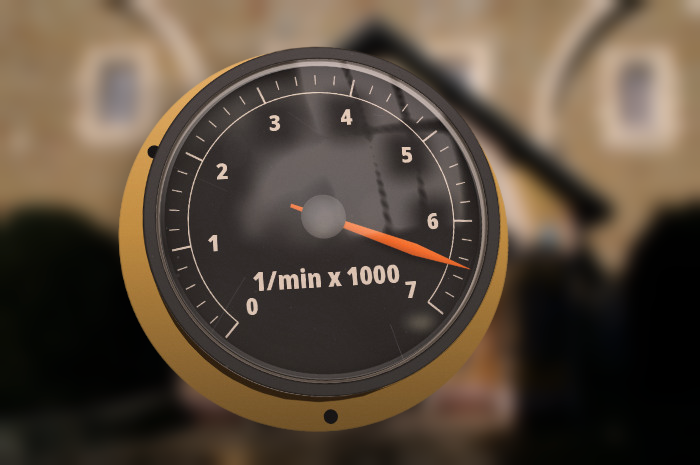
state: 6500 rpm
